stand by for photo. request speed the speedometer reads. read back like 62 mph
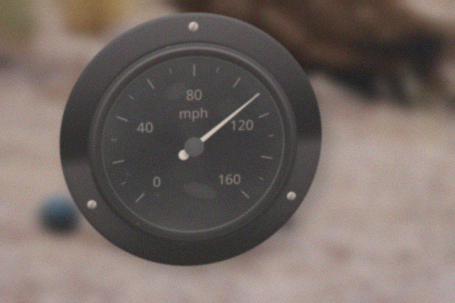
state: 110 mph
